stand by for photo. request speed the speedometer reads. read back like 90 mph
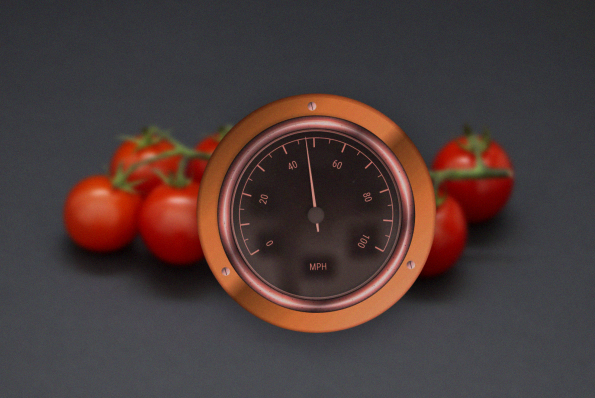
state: 47.5 mph
